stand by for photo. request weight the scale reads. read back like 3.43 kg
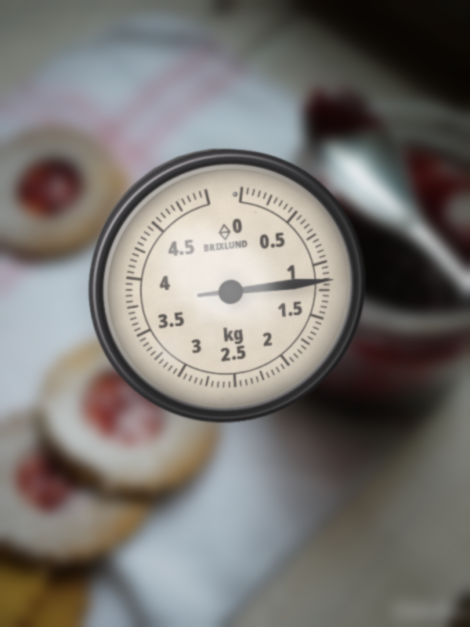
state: 1.15 kg
